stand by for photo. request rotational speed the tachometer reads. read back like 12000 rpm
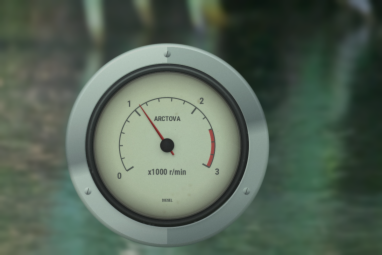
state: 1100 rpm
